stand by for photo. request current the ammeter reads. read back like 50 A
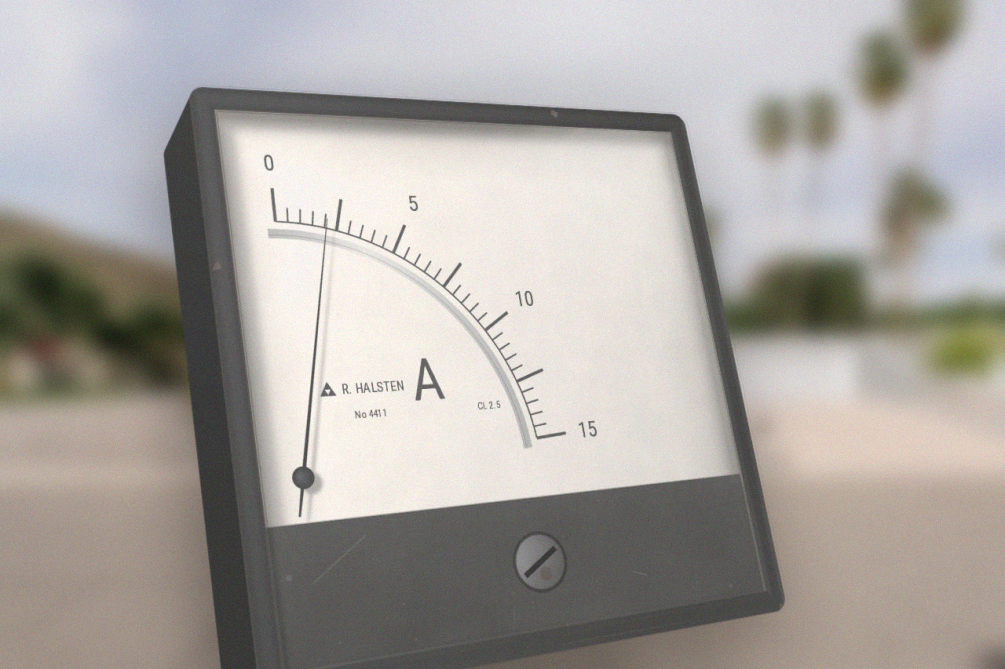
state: 2 A
